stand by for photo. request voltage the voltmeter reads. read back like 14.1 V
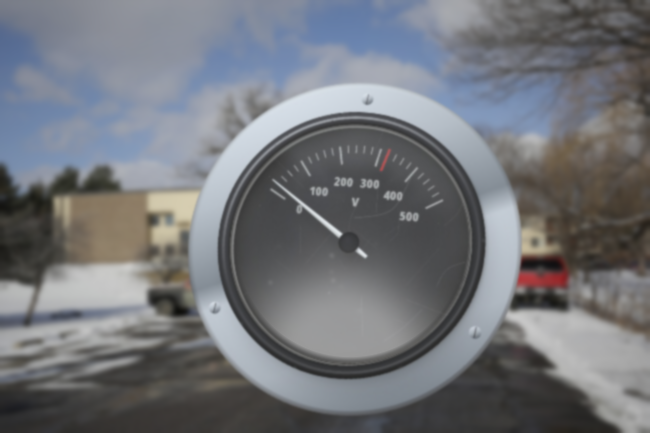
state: 20 V
